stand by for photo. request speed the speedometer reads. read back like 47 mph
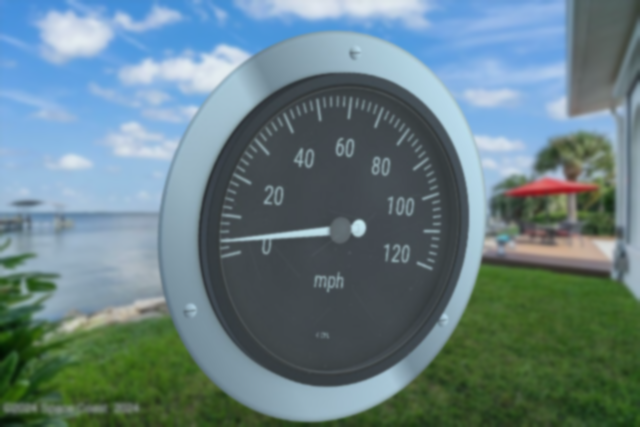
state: 4 mph
